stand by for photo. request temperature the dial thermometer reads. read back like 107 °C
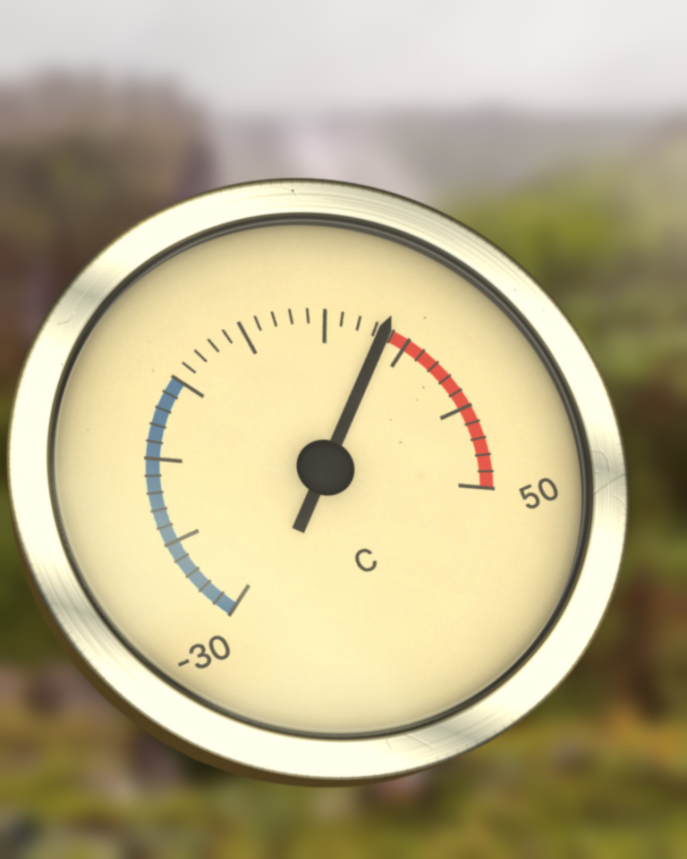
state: 27 °C
